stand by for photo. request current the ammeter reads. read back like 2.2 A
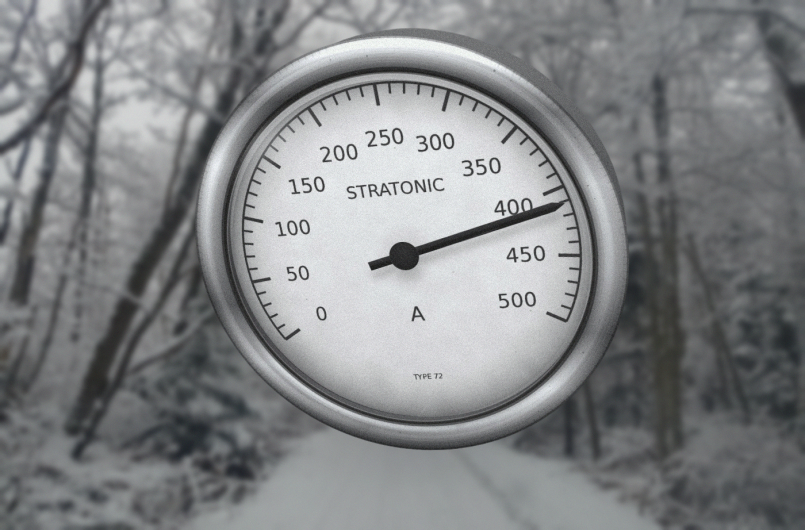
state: 410 A
